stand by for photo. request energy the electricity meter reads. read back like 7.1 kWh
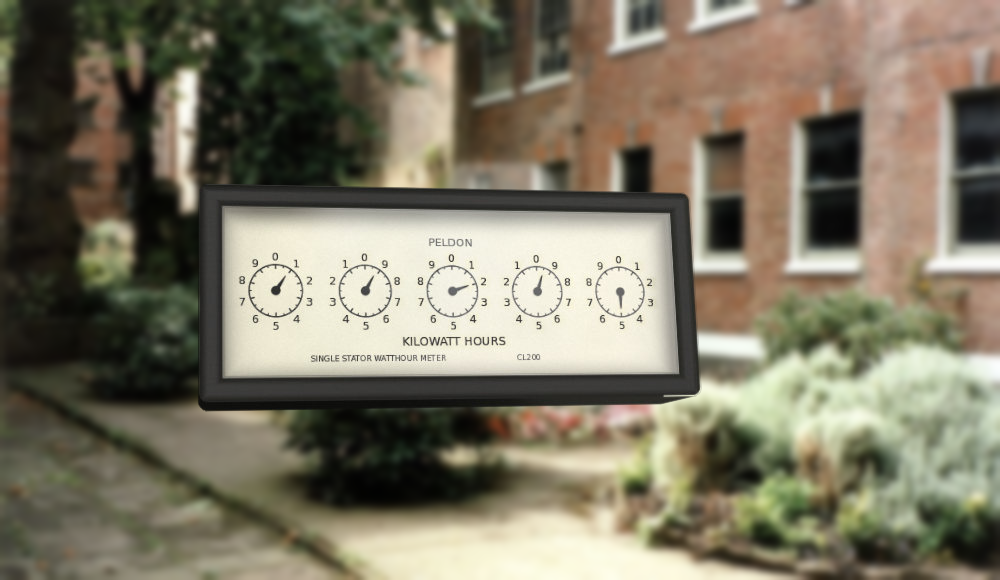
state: 9195 kWh
